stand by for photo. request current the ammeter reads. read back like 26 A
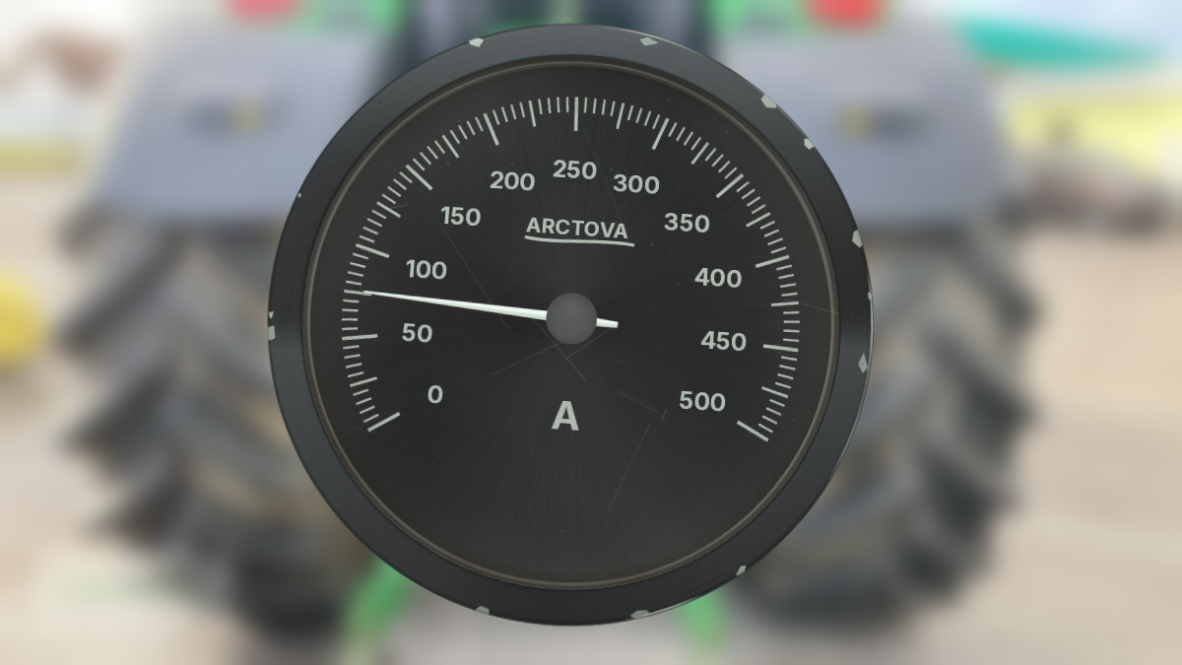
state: 75 A
